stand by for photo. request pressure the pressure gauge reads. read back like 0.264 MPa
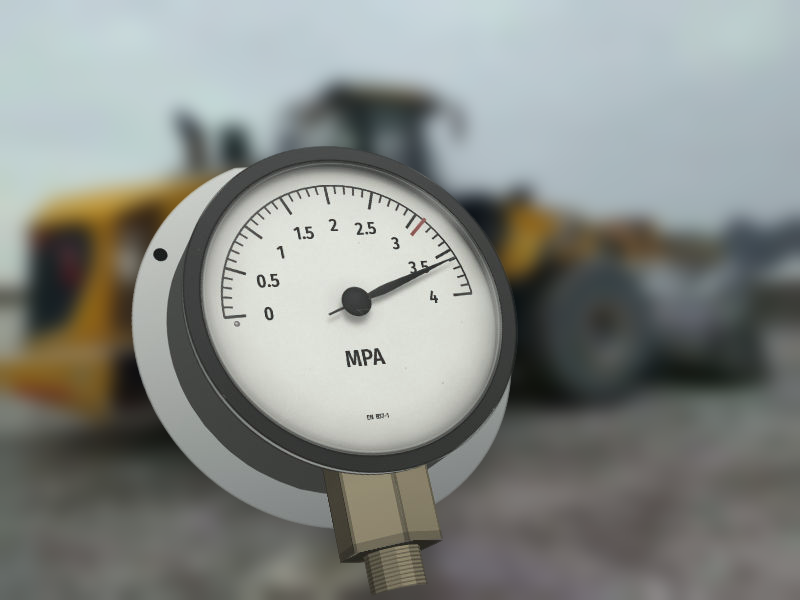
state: 3.6 MPa
